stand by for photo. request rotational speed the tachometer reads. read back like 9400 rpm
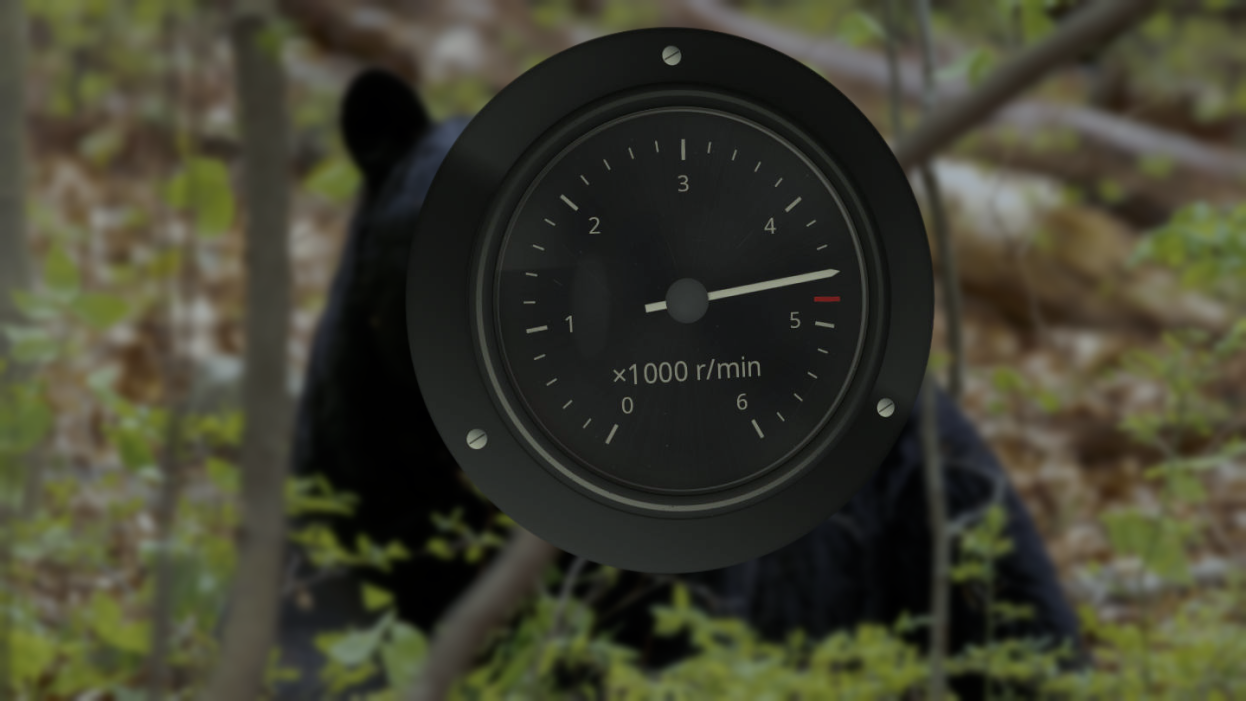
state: 4600 rpm
